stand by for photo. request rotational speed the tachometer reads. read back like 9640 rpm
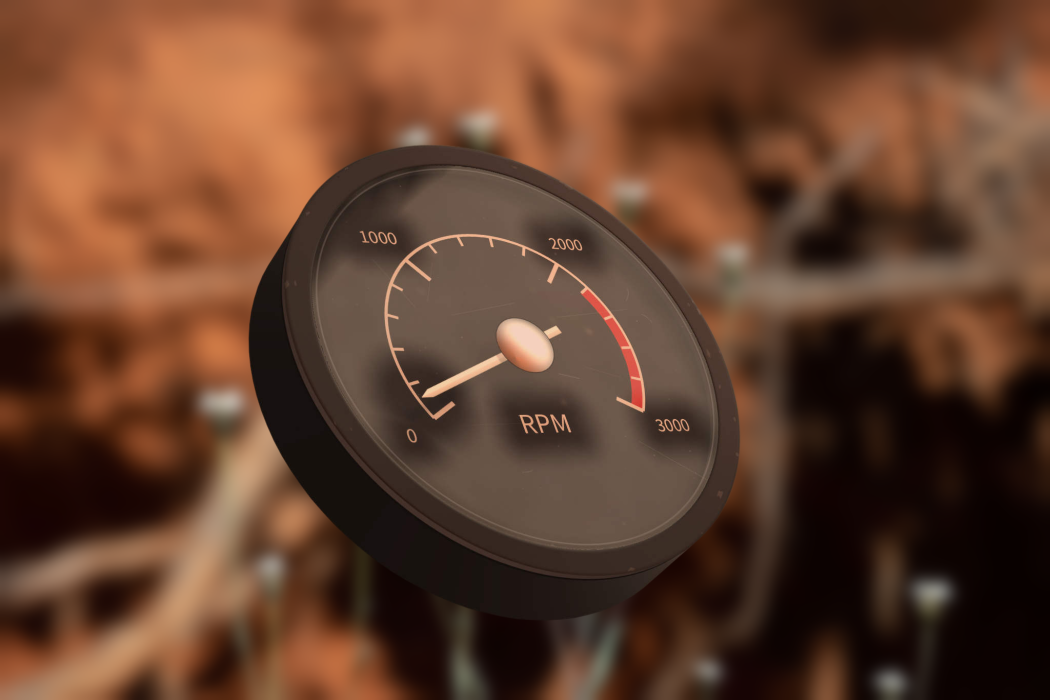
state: 100 rpm
